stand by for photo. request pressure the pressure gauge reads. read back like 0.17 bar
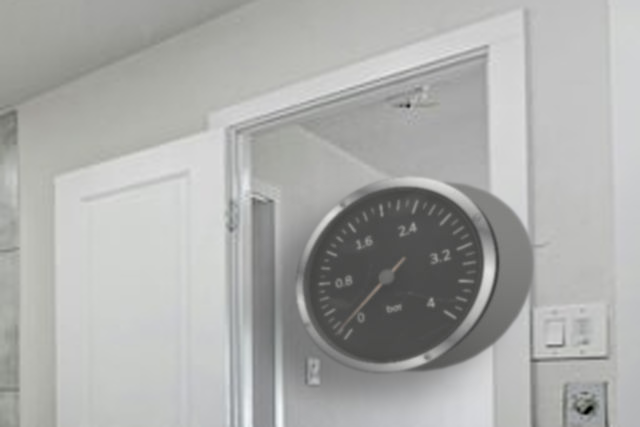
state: 0.1 bar
